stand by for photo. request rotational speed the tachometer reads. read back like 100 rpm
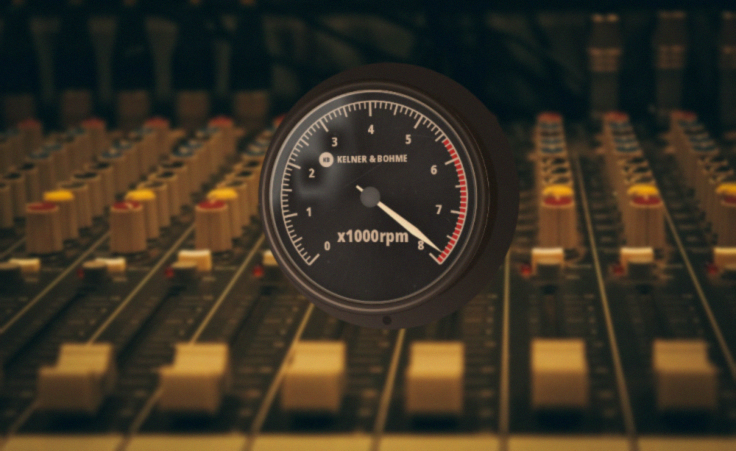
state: 7800 rpm
